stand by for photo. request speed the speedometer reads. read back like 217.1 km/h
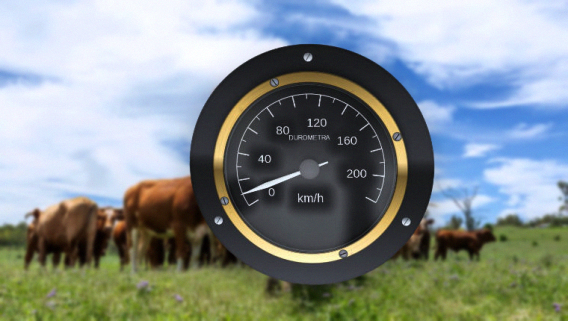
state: 10 km/h
